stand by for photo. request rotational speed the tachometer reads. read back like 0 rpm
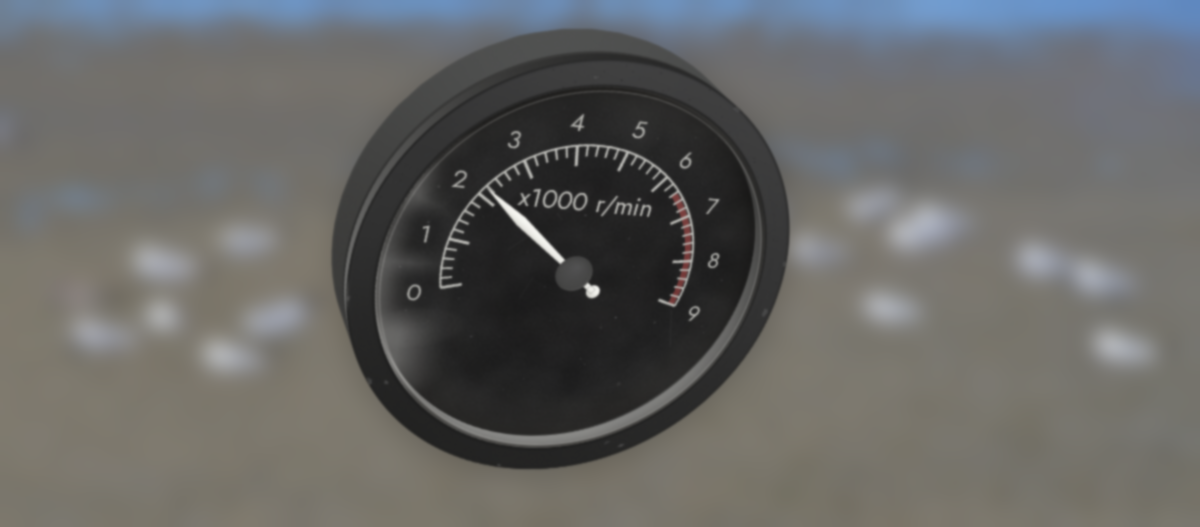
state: 2200 rpm
